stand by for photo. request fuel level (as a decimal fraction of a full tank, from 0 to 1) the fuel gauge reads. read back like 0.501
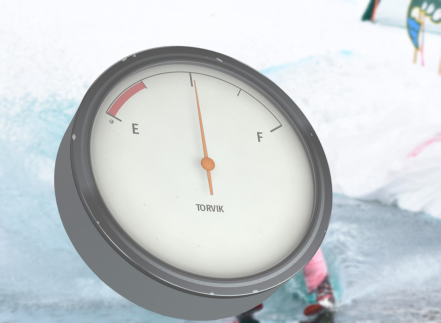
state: 0.5
